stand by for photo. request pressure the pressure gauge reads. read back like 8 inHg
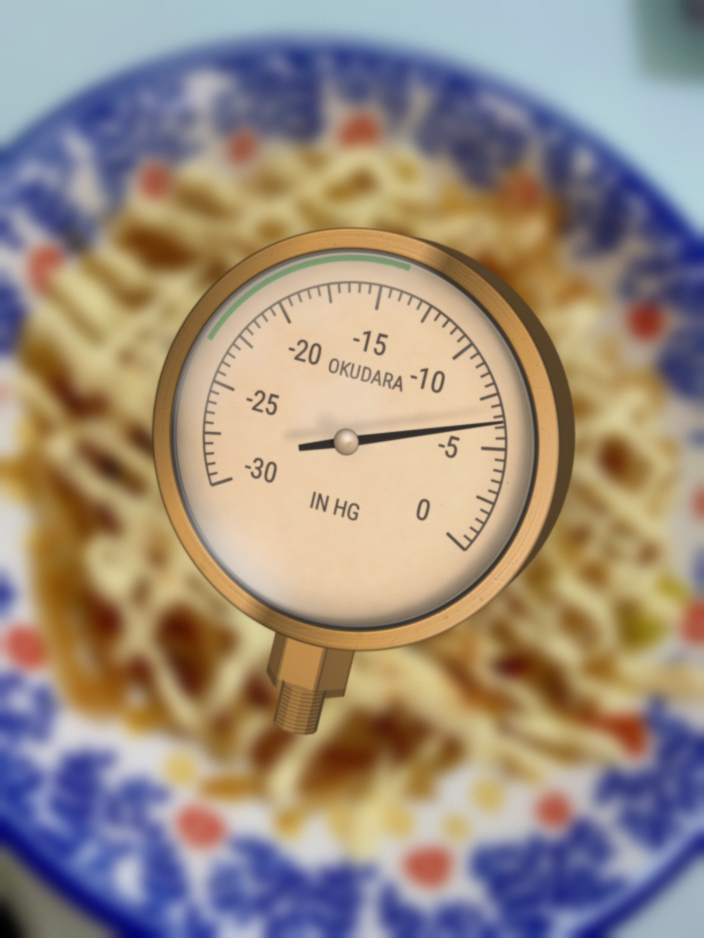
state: -6.25 inHg
